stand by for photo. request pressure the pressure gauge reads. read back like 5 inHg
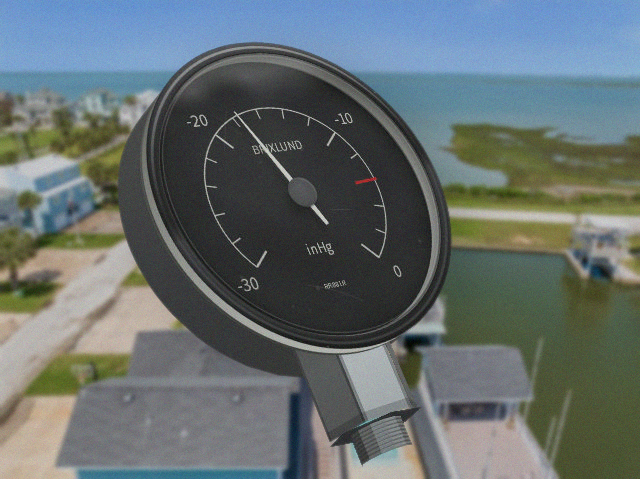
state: -18 inHg
